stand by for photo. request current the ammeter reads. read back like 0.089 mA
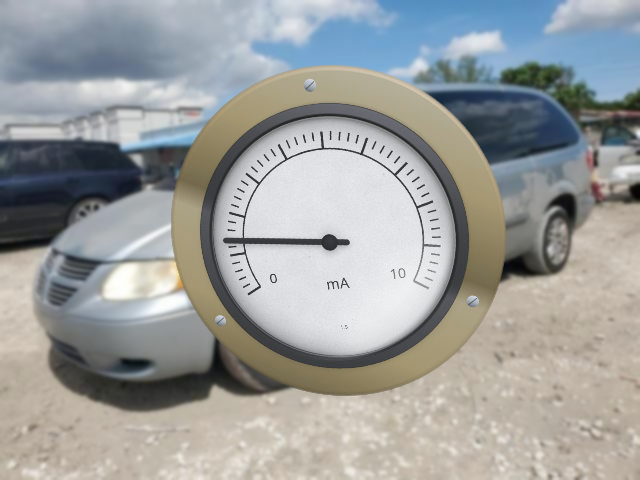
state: 1.4 mA
